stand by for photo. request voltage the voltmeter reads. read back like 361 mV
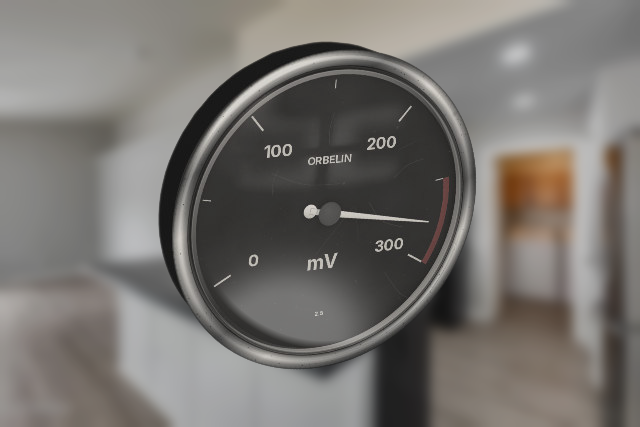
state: 275 mV
